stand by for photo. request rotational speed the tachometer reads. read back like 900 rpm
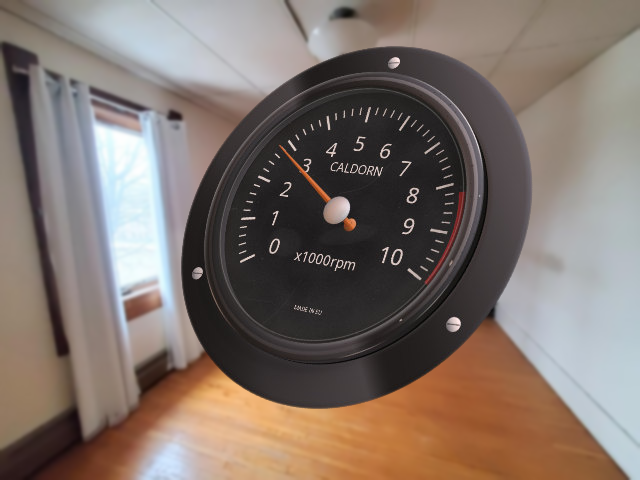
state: 2800 rpm
